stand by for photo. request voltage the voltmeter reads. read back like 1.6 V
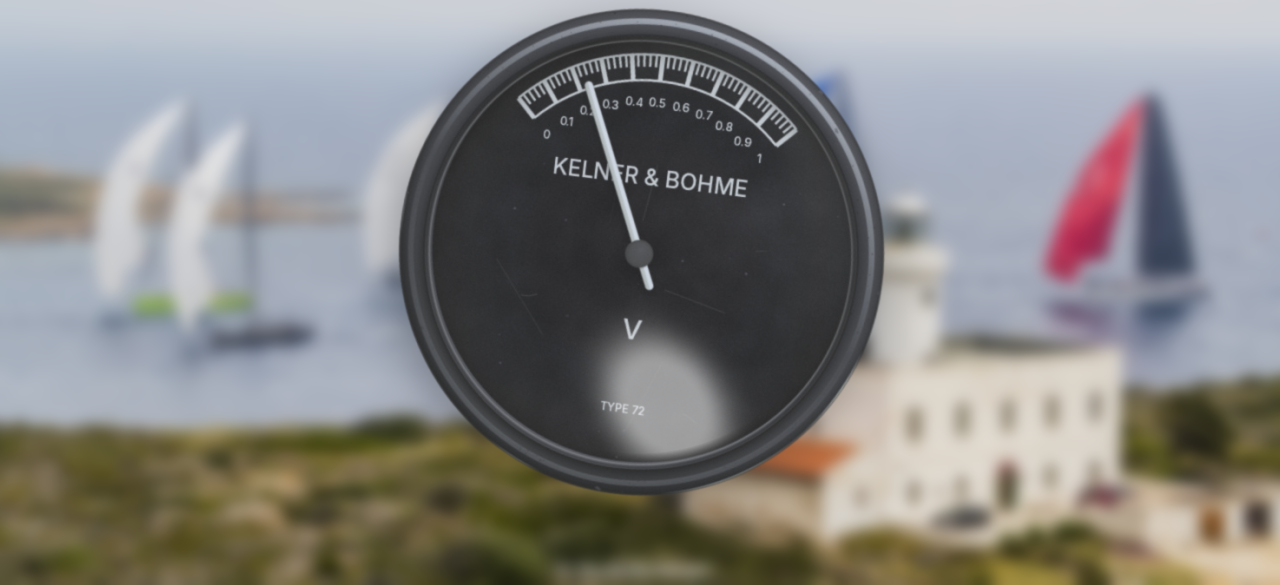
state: 0.24 V
